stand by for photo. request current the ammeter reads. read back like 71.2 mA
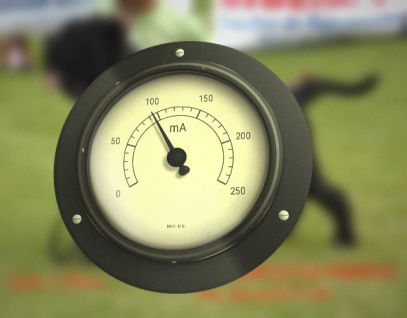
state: 95 mA
